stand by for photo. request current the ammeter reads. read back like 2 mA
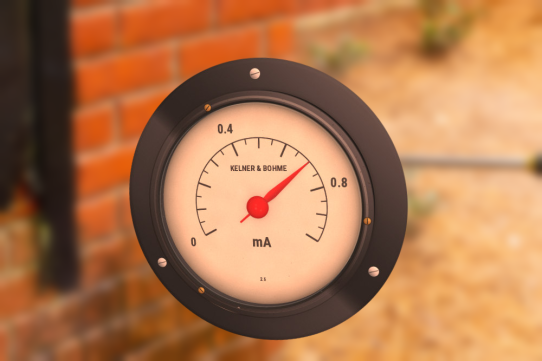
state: 0.7 mA
